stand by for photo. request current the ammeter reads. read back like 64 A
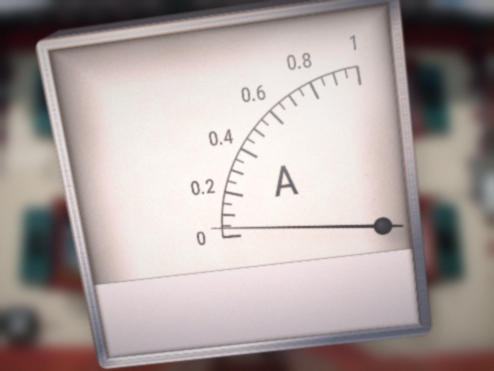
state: 0.05 A
